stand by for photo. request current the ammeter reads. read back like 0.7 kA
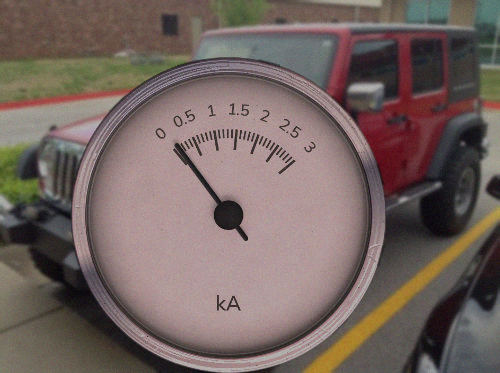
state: 0.1 kA
